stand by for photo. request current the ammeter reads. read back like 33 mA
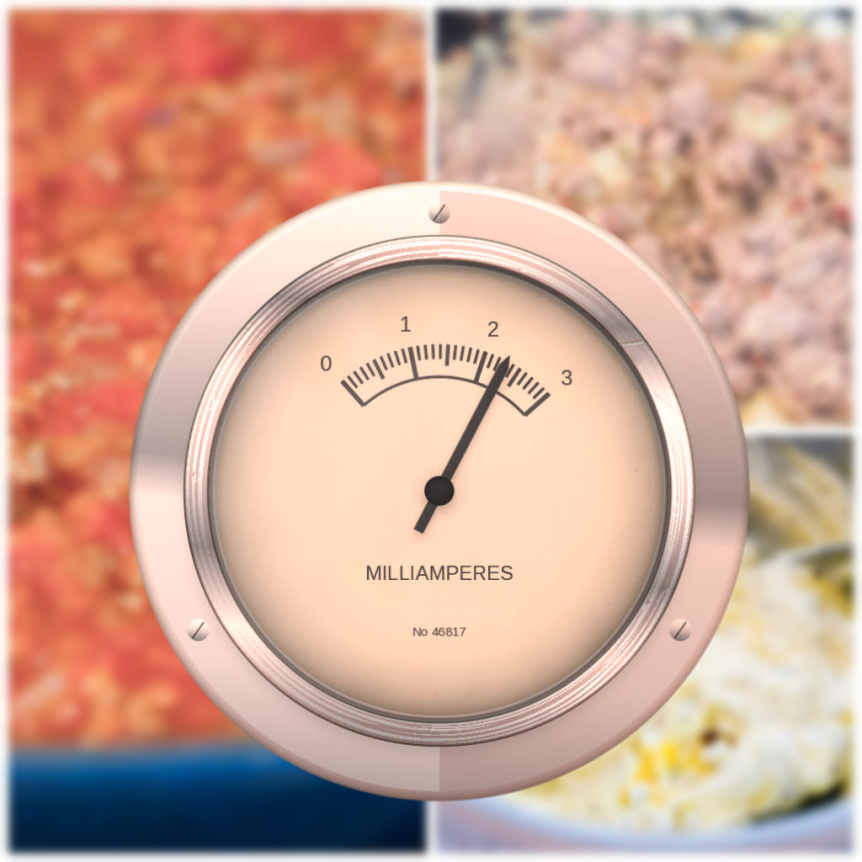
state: 2.3 mA
